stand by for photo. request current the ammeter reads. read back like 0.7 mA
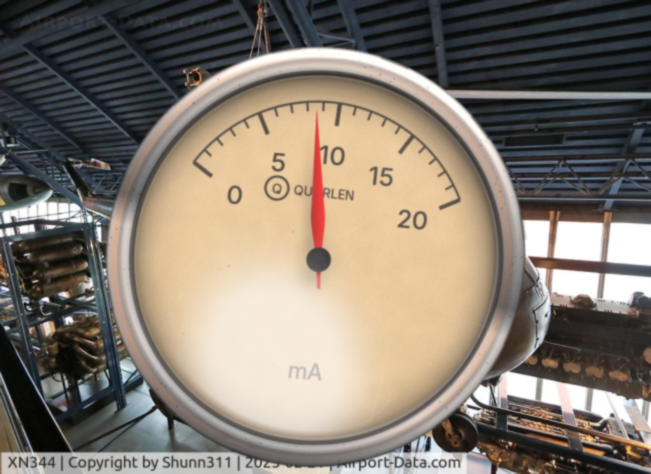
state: 8.5 mA
